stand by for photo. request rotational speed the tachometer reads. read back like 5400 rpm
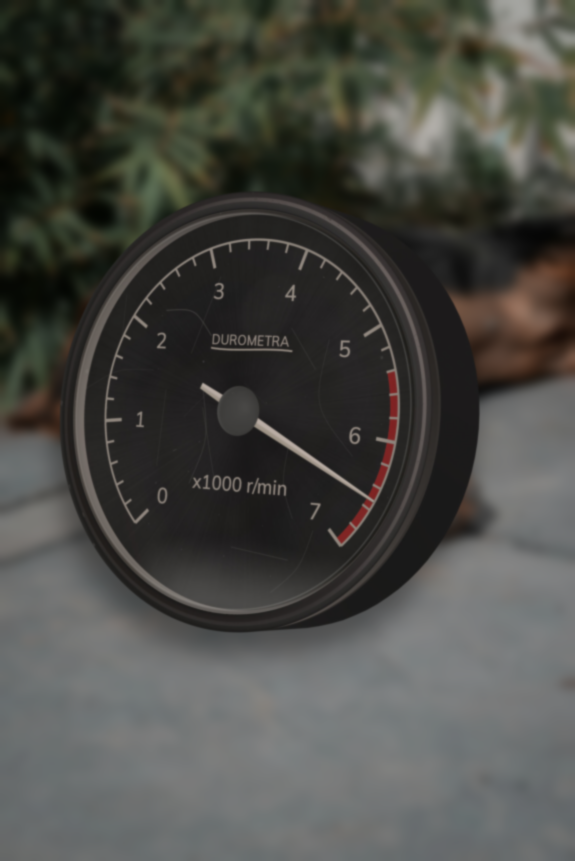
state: 6500 rpm
